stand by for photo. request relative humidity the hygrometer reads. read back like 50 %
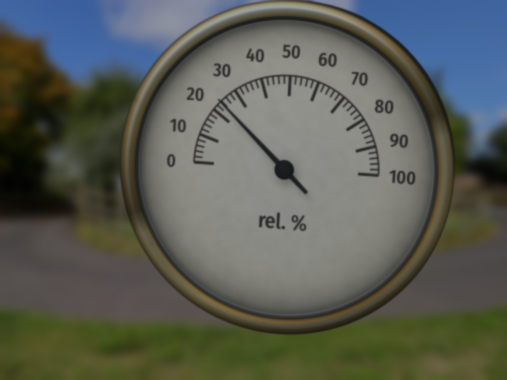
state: 24 %
